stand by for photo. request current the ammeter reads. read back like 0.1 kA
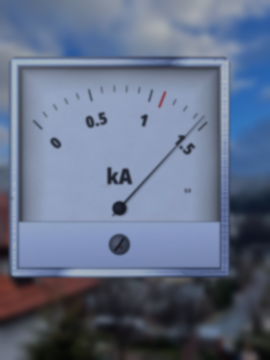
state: 1.45 kA
